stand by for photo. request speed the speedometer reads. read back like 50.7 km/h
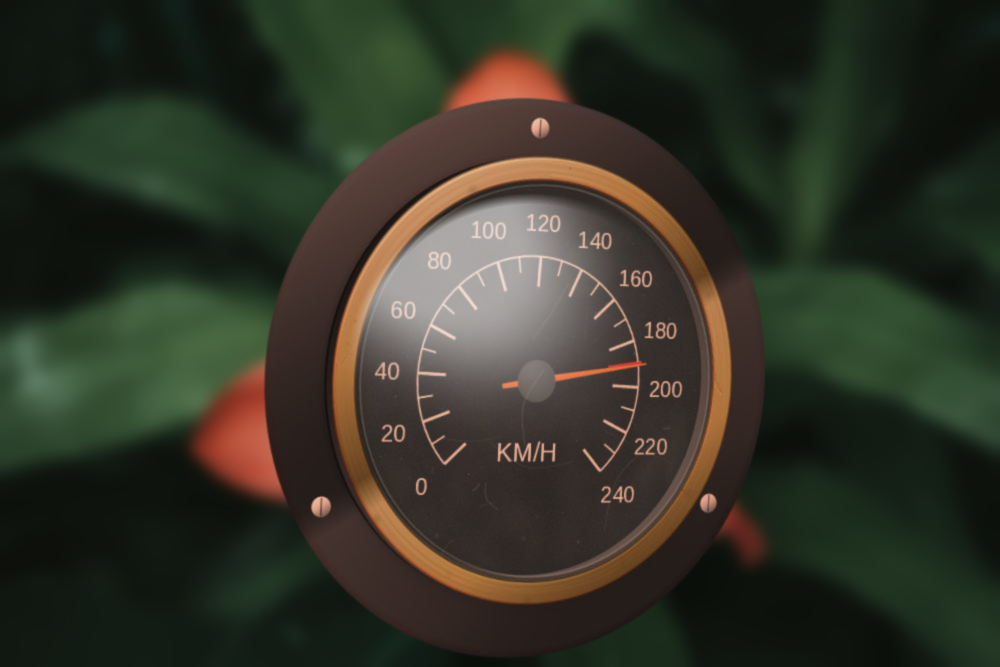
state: 190 km/h
